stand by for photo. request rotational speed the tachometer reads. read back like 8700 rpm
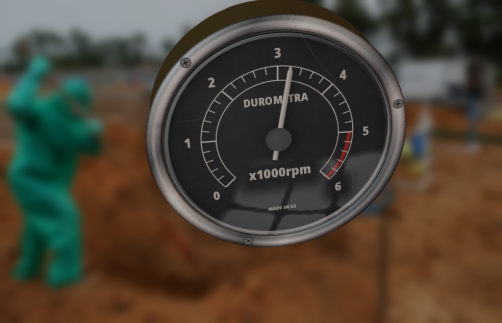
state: 3200 rpm
